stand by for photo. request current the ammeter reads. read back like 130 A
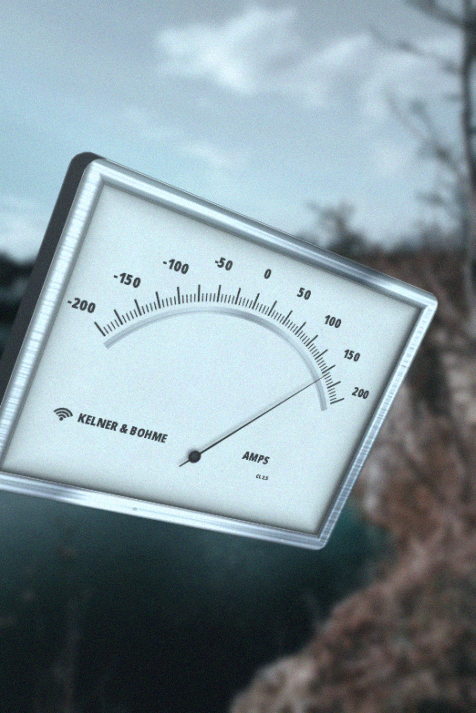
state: 150 A
